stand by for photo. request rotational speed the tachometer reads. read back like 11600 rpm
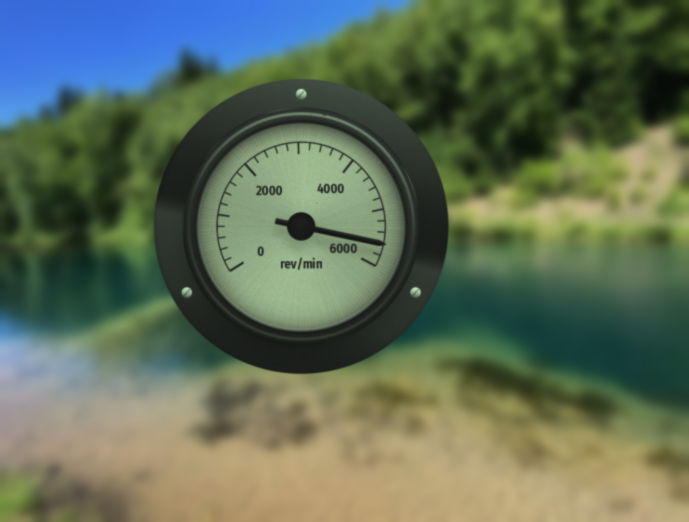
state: 5600 rpm
